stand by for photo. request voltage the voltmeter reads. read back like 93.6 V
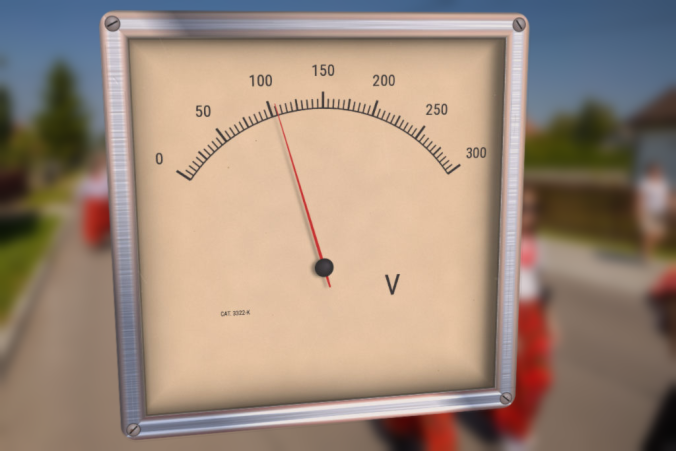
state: 105 V
